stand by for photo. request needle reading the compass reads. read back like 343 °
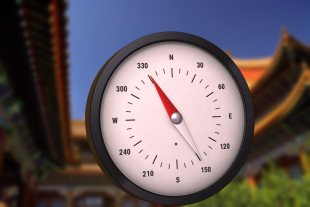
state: 330 °
